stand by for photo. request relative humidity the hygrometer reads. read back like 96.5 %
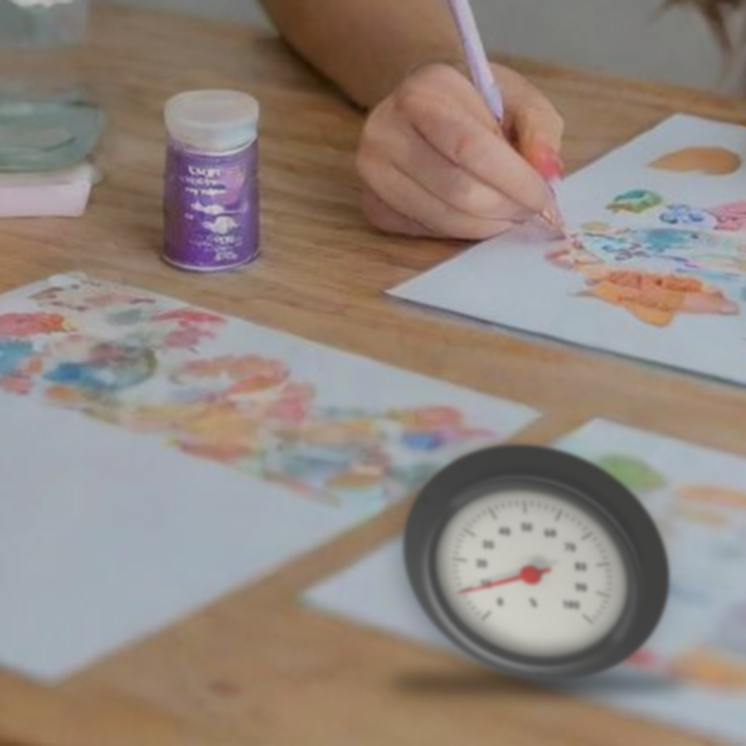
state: 10 %
